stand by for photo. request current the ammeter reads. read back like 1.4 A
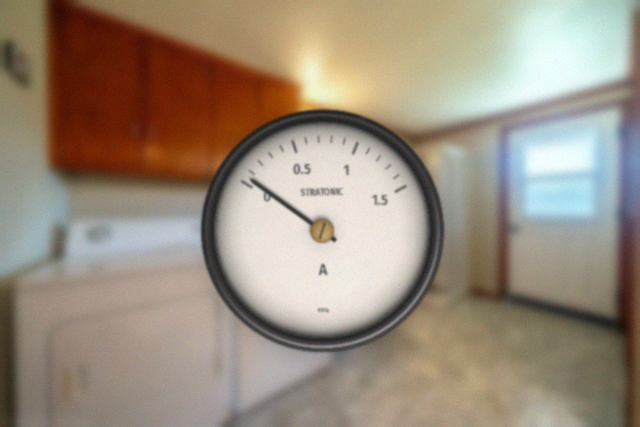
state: 0.05 A
